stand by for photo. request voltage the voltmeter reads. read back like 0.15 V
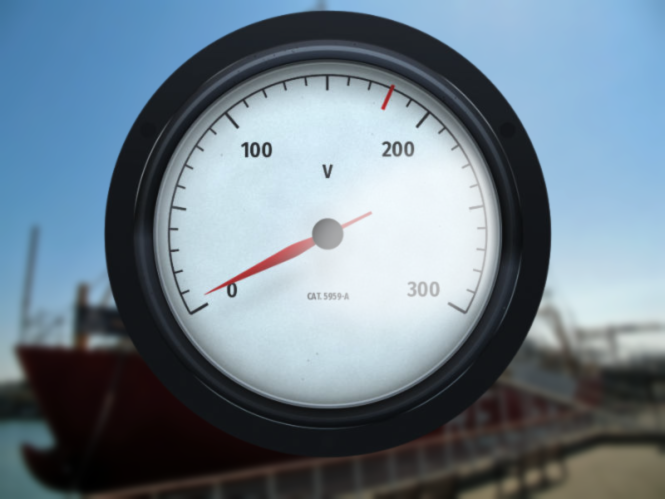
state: 5 V
